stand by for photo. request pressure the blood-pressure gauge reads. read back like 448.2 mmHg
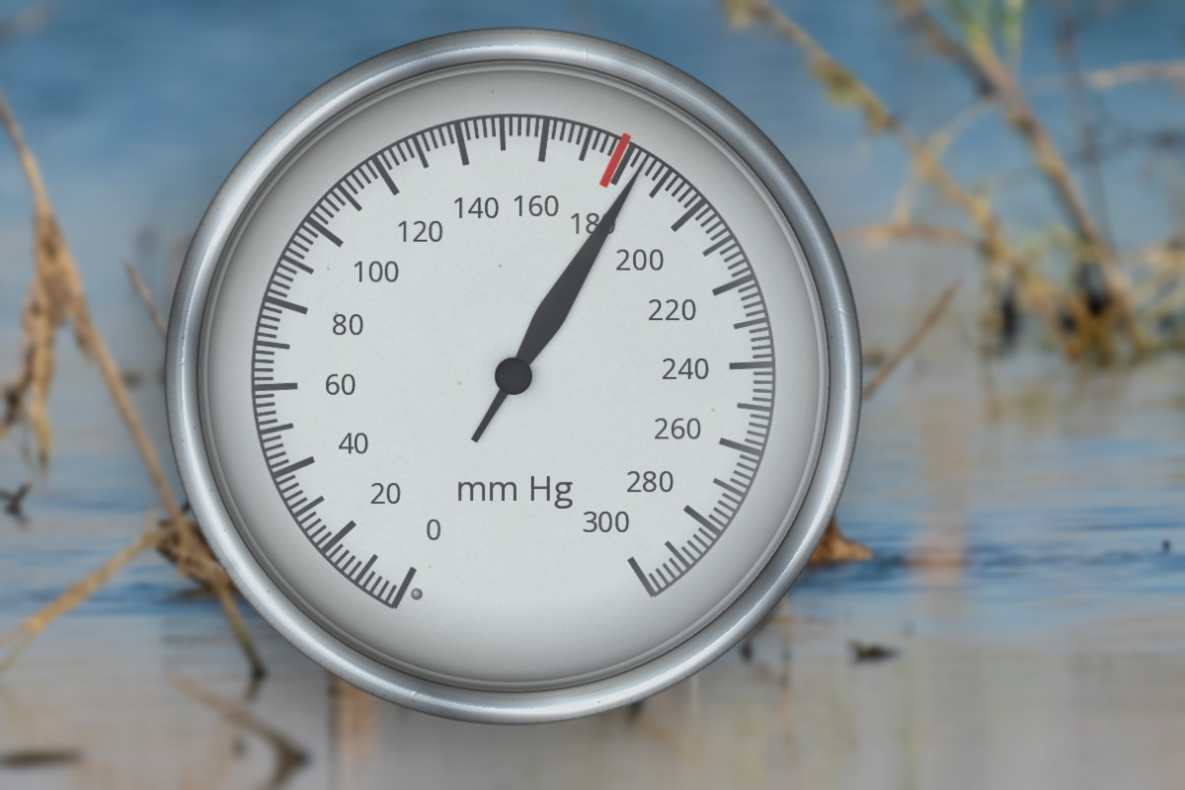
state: 184 mmHg
